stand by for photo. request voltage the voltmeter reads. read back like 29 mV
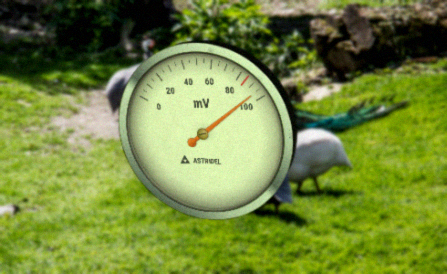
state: 95 mV
